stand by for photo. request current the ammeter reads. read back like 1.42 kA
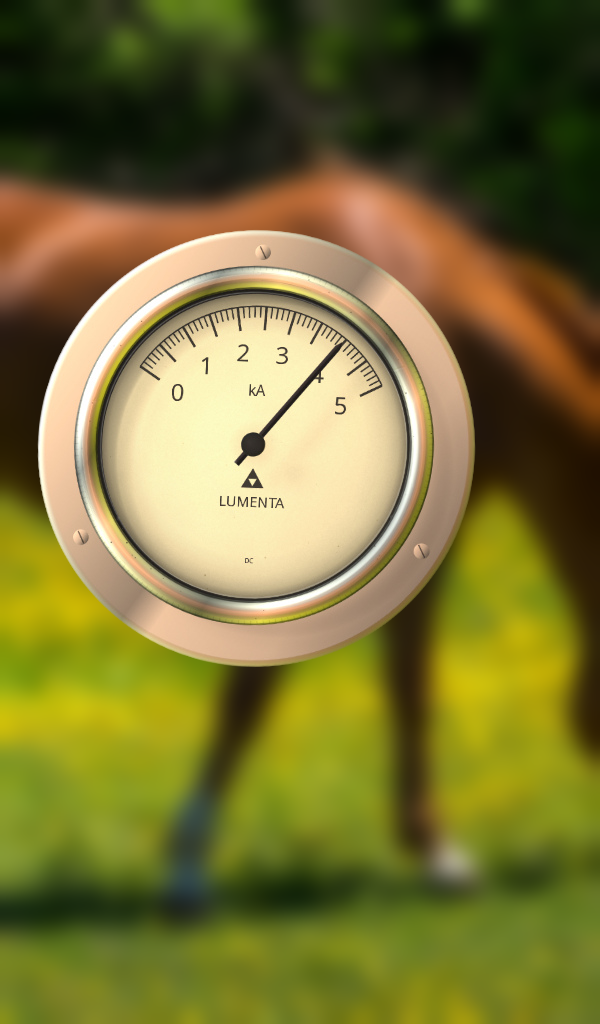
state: 4 kA
